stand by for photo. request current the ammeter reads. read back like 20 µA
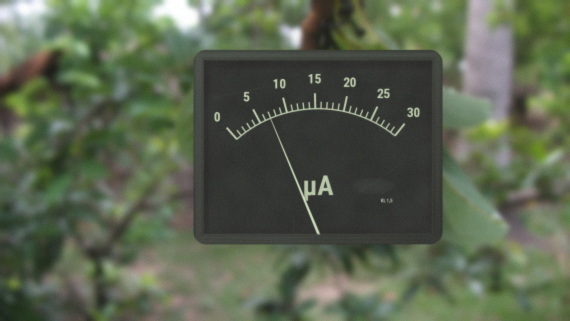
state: 7 µA
